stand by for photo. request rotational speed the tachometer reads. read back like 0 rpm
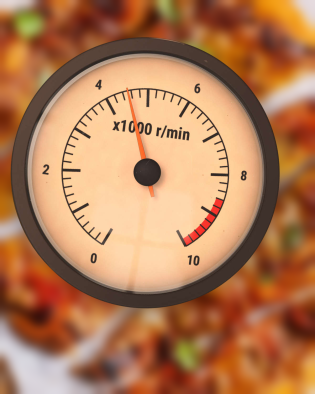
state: 4500 rpm
